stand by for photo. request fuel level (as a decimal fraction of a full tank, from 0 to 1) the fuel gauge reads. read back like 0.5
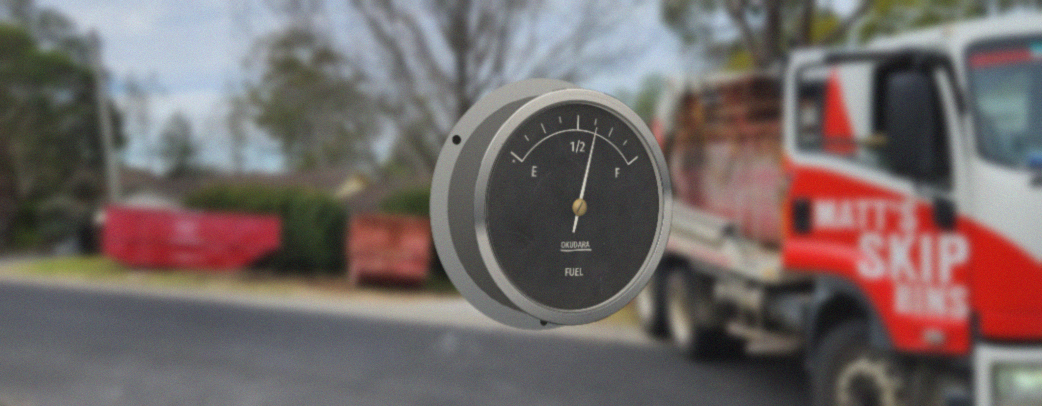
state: 0.625
